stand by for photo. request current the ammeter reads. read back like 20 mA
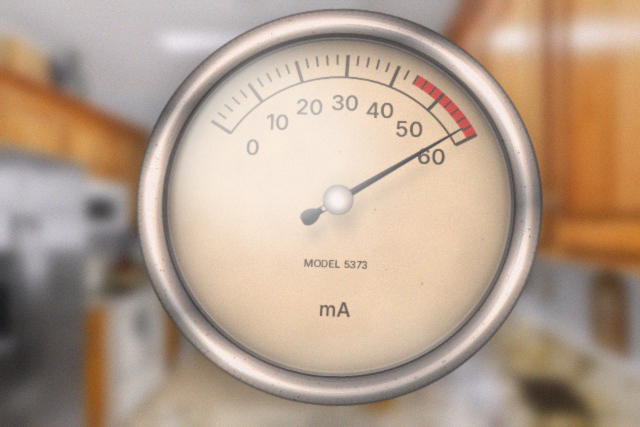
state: 58 mA
